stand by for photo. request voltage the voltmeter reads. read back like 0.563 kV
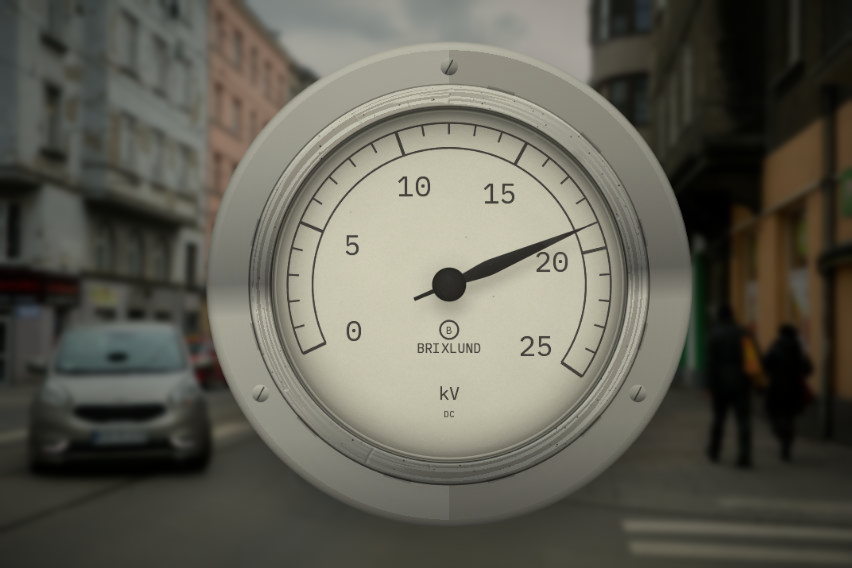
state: 19 kV
